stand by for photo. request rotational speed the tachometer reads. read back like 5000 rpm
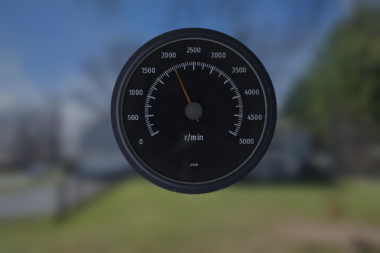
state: 2000 rpm
